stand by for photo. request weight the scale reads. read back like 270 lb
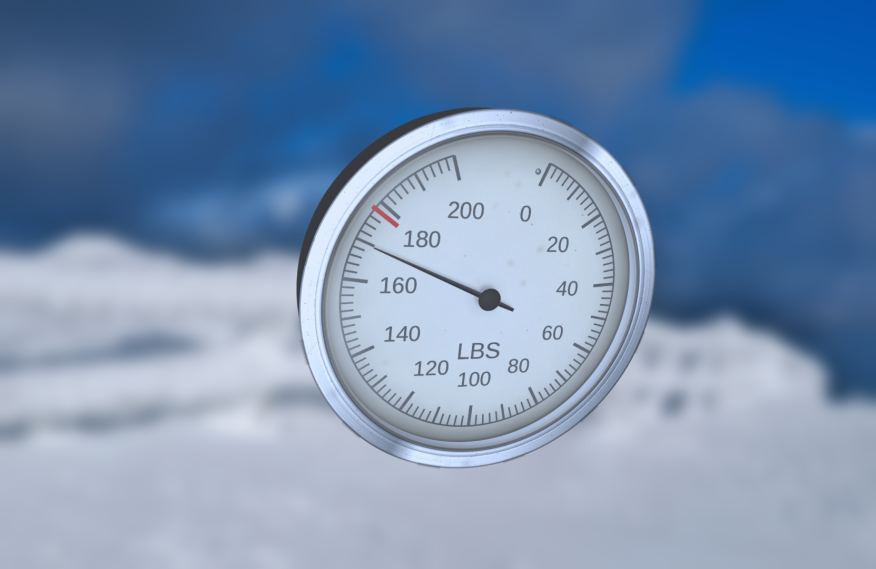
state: 170 lb
